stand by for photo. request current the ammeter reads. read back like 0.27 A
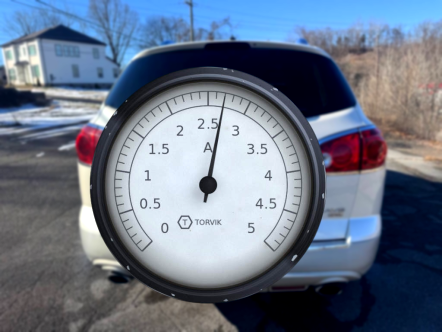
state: 2.7 A
